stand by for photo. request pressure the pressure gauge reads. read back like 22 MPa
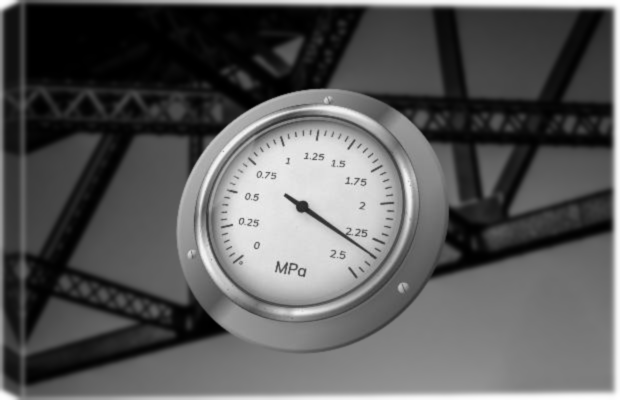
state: 2.35 MPa
